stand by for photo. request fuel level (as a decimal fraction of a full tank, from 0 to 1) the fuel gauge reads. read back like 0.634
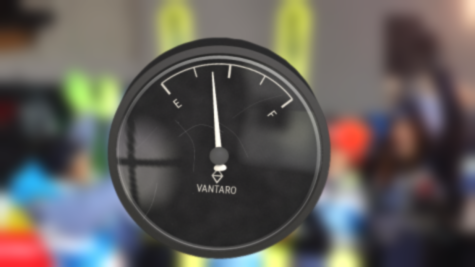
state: 0.375
